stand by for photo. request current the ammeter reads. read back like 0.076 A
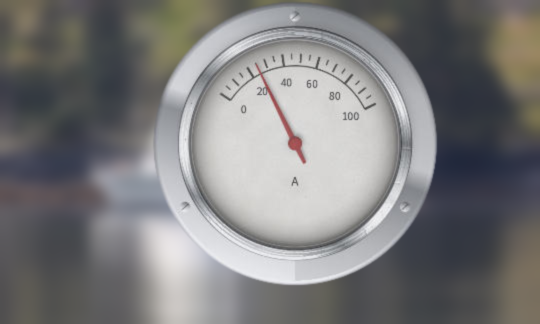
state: 25 A
